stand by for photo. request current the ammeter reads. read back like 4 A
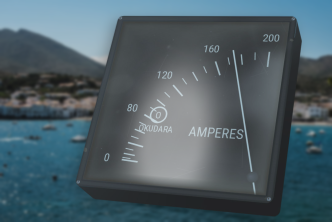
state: 175 A
